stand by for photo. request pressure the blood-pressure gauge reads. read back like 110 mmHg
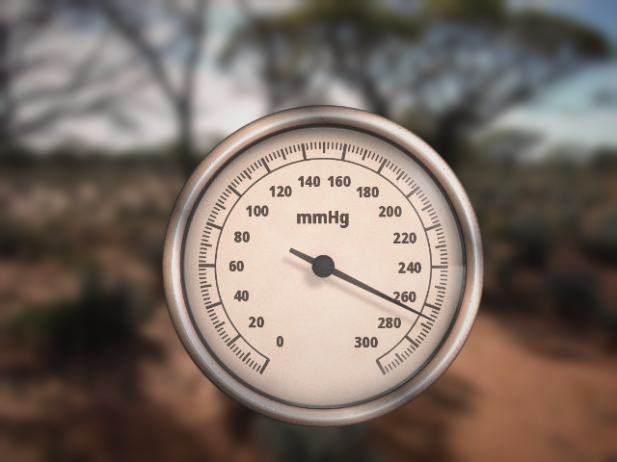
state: 266 mmHg
